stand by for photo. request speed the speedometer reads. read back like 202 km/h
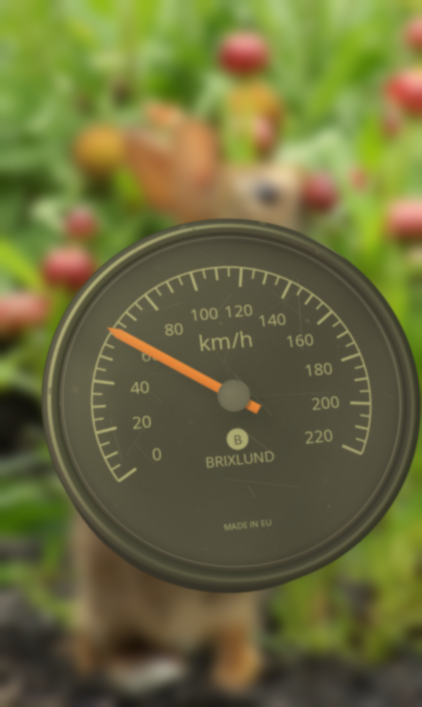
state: 60 km/h
